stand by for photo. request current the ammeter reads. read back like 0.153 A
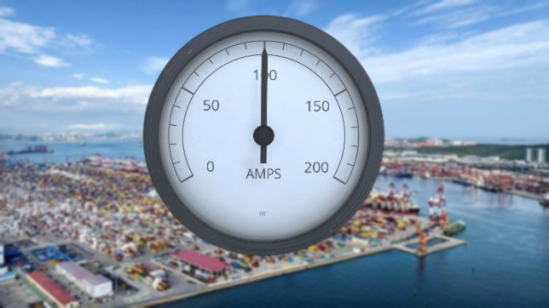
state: 100 A
